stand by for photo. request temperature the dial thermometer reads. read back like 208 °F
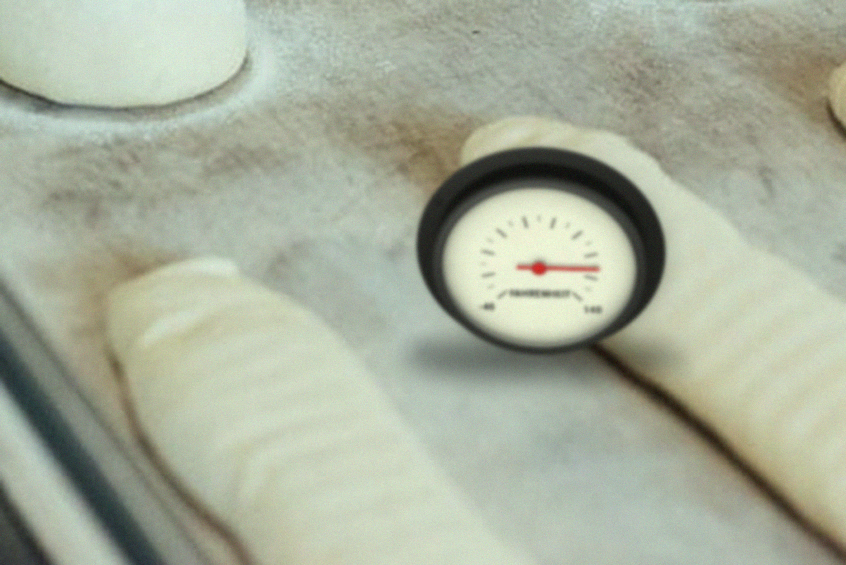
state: 110 °F
